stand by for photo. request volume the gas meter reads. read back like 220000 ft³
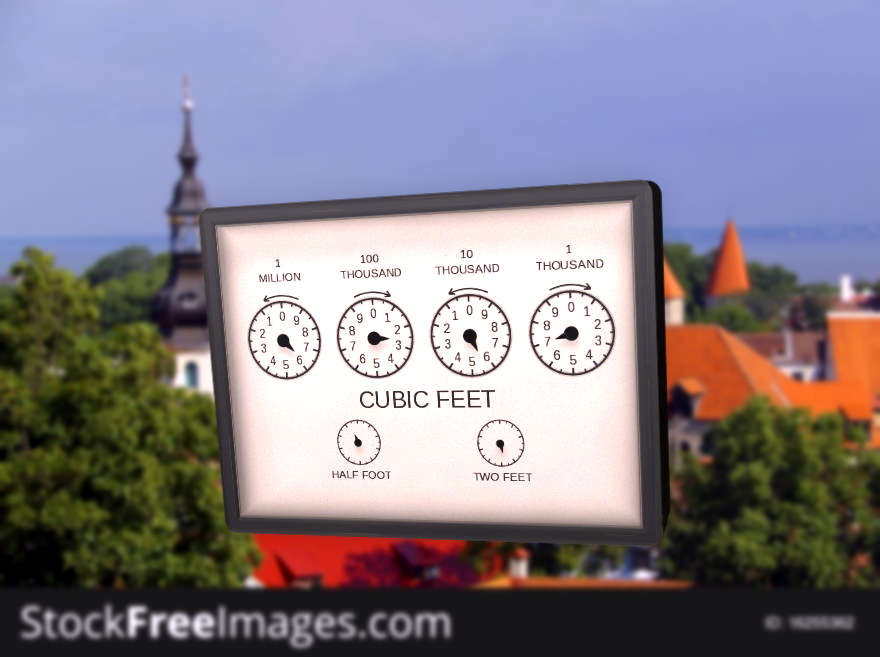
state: 625700 ft³
